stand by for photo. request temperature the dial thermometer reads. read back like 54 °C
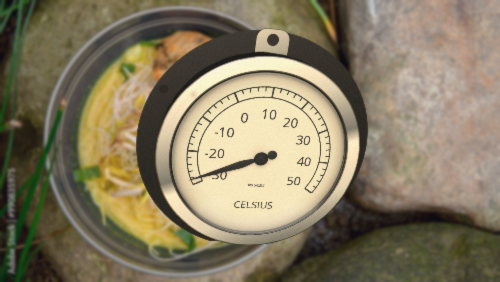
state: -28 °C
